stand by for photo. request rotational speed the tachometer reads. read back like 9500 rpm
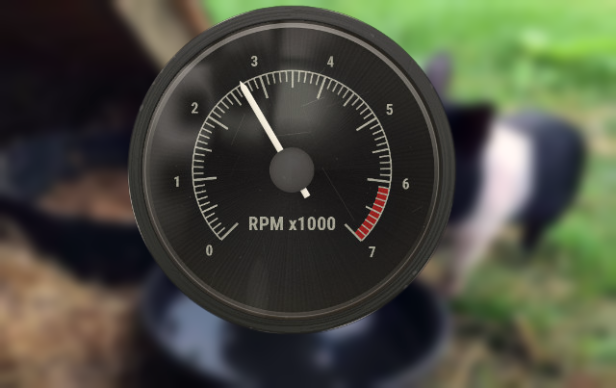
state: 2700 rpm
